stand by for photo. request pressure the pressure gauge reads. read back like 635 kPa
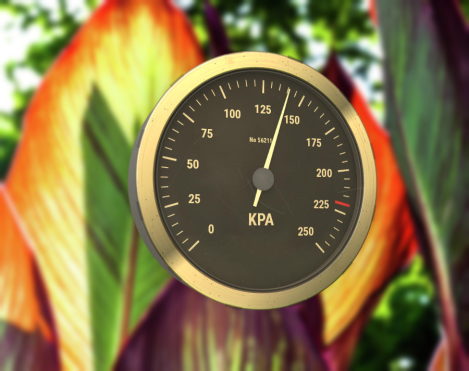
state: 140 kPa
